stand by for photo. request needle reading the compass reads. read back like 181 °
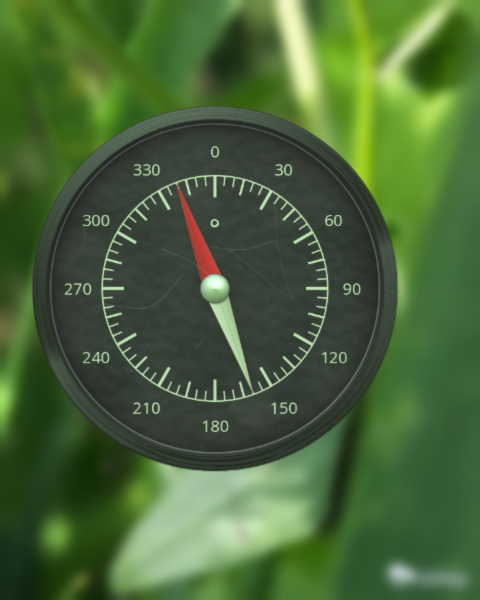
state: 340 °
